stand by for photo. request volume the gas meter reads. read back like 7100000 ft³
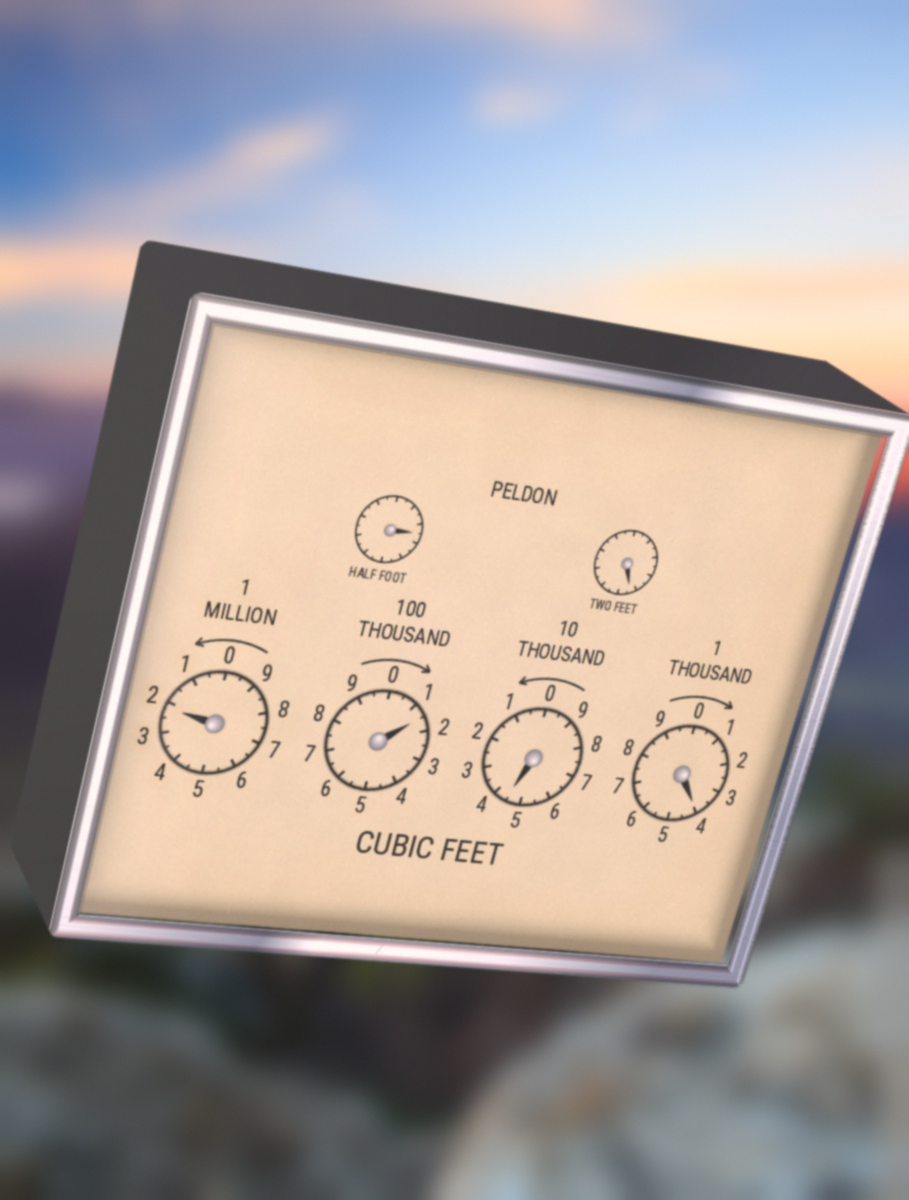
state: 214400 ft³
